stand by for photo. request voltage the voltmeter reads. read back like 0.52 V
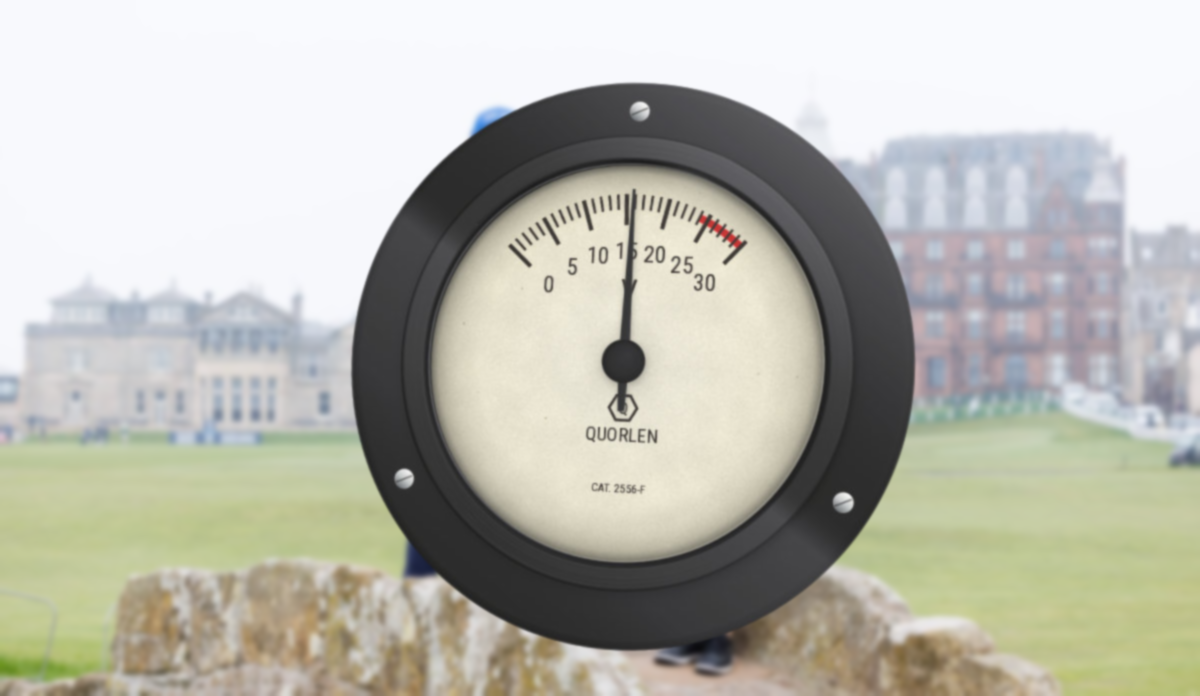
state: 16 V
